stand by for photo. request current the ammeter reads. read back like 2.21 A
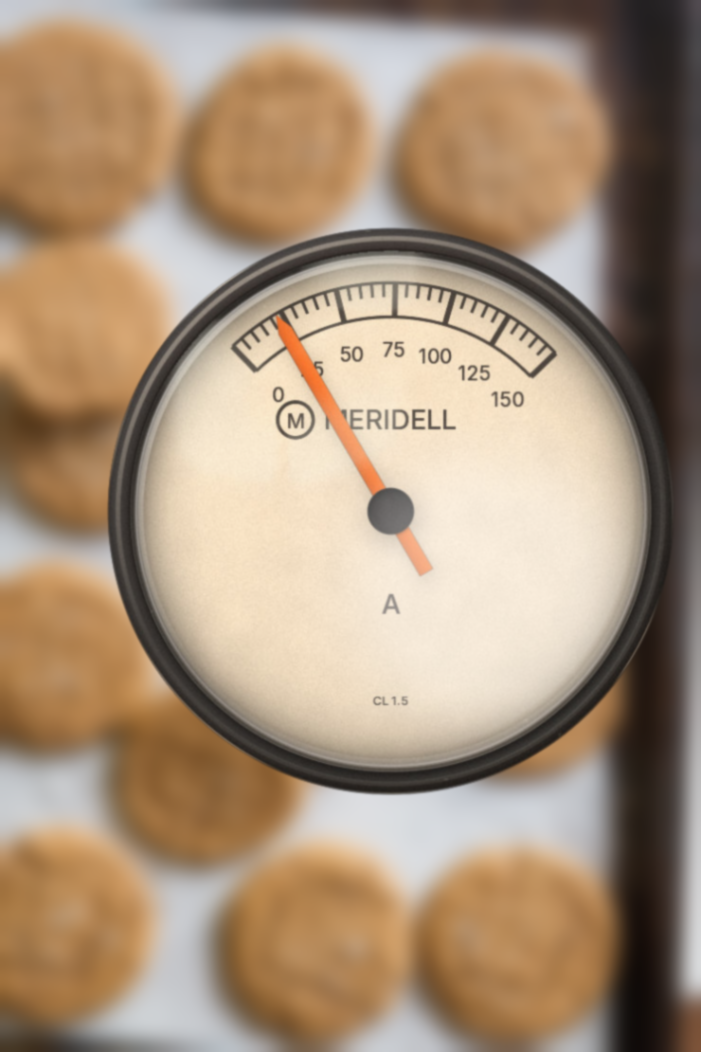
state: 22.5 A
